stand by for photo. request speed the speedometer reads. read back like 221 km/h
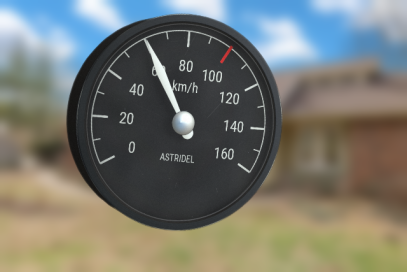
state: 60 km/h
